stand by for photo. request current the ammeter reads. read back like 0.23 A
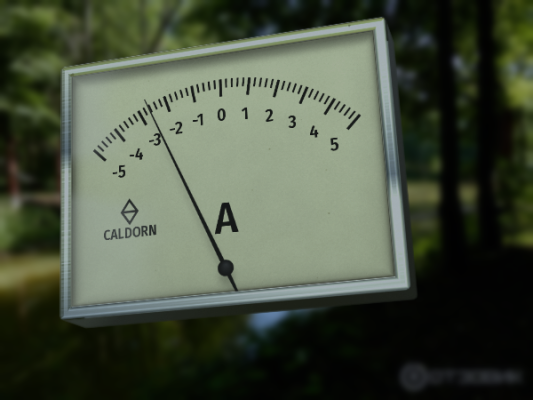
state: -2.6 A
